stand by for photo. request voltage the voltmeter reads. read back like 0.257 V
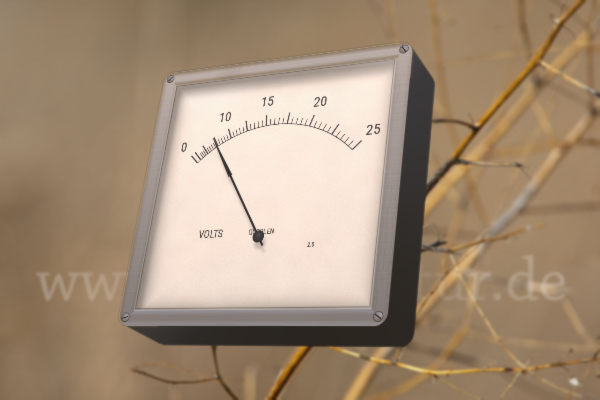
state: 7.5 V
